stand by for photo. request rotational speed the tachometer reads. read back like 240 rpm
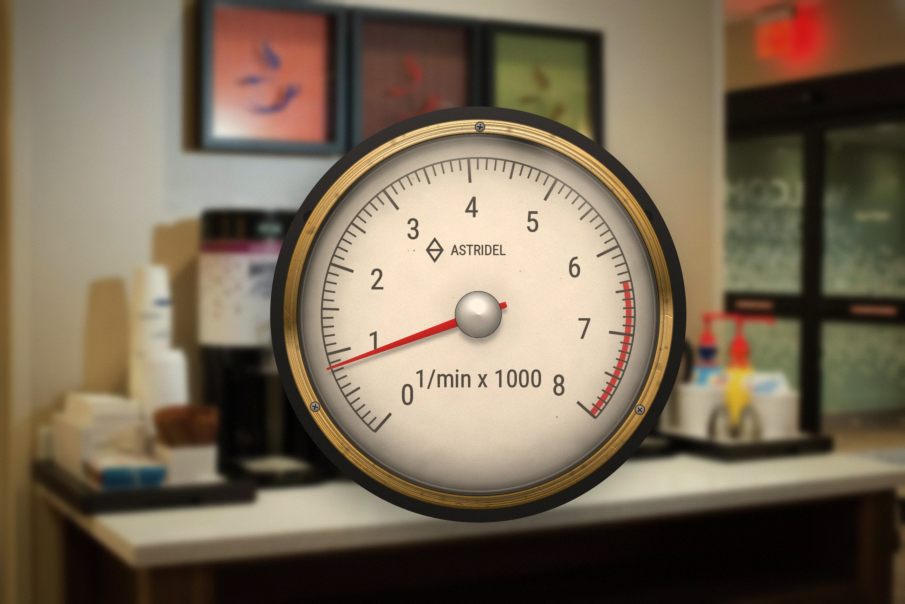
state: 850 rpm
